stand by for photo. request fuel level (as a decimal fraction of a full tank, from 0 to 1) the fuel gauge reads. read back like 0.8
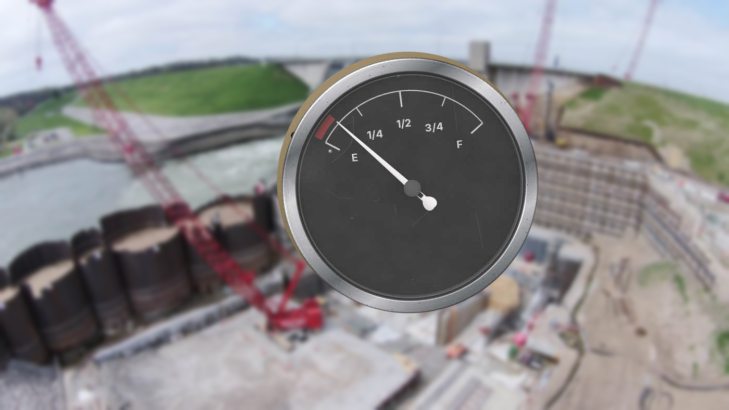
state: 0.125
